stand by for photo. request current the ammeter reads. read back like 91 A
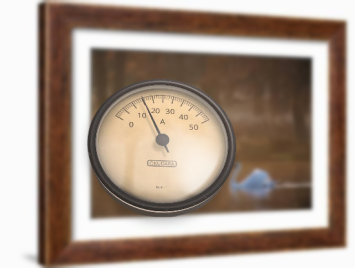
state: 15 A
